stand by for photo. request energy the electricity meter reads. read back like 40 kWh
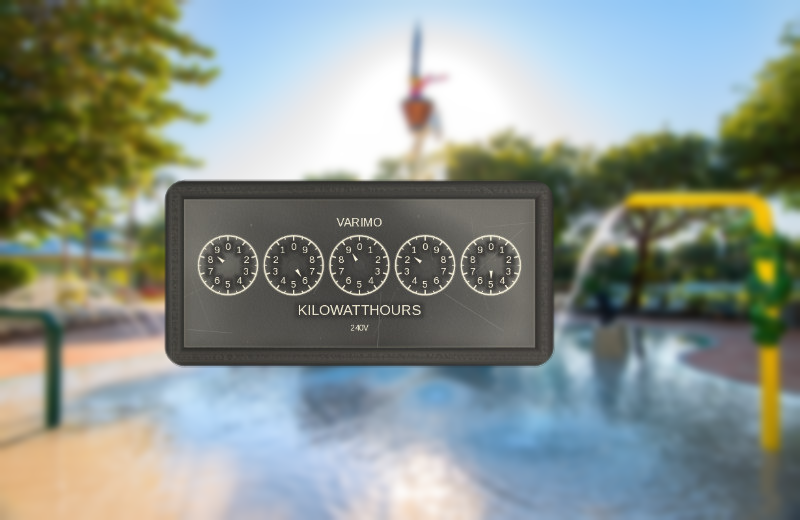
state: 85915 kWh
